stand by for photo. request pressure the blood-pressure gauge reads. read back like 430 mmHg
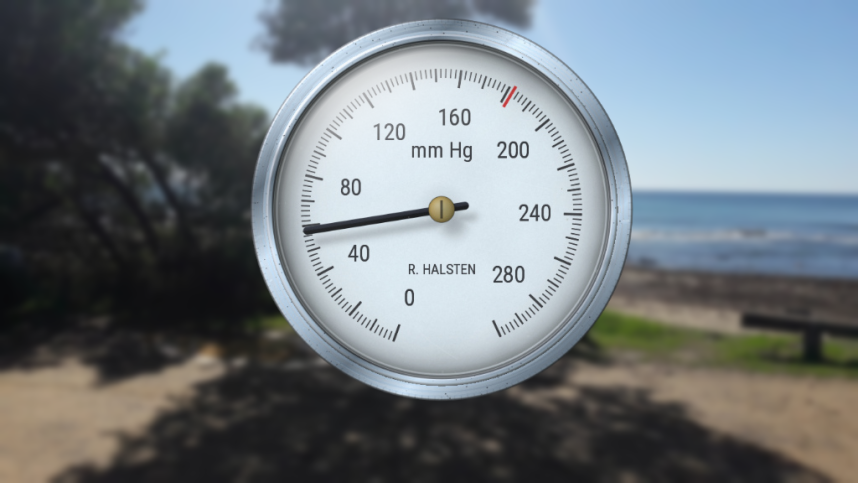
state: 58 mmHg
